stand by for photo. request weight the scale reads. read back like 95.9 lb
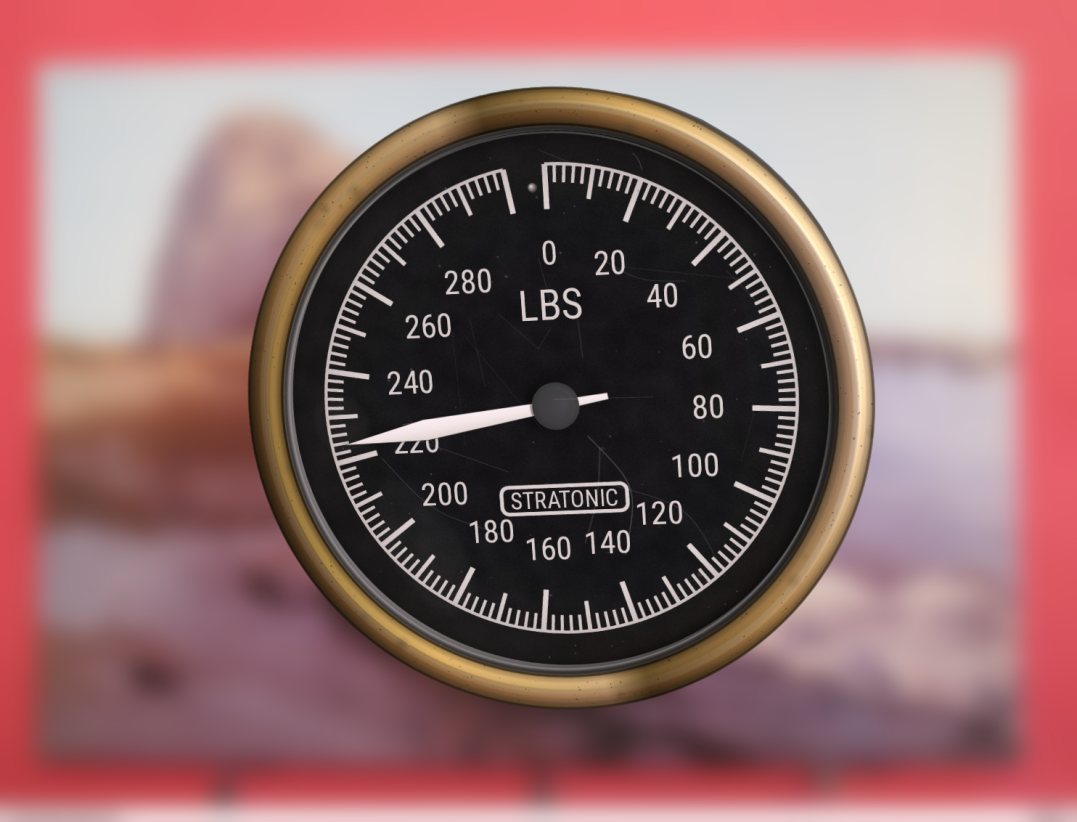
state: 224 lb
